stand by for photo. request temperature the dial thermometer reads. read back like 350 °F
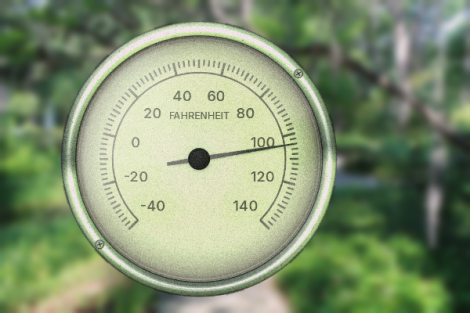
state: 104 °F
